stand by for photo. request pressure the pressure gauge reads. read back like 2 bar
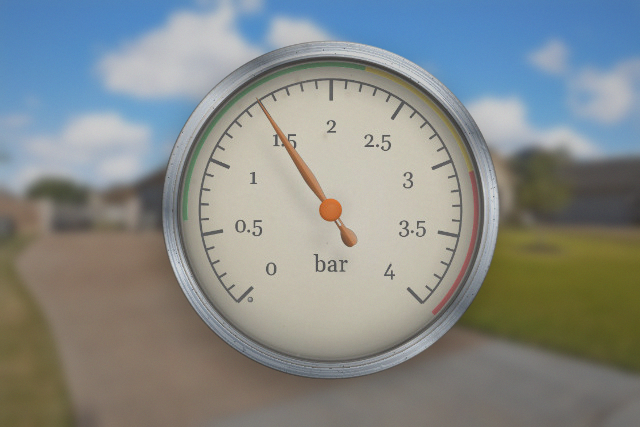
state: 1.5 bar
